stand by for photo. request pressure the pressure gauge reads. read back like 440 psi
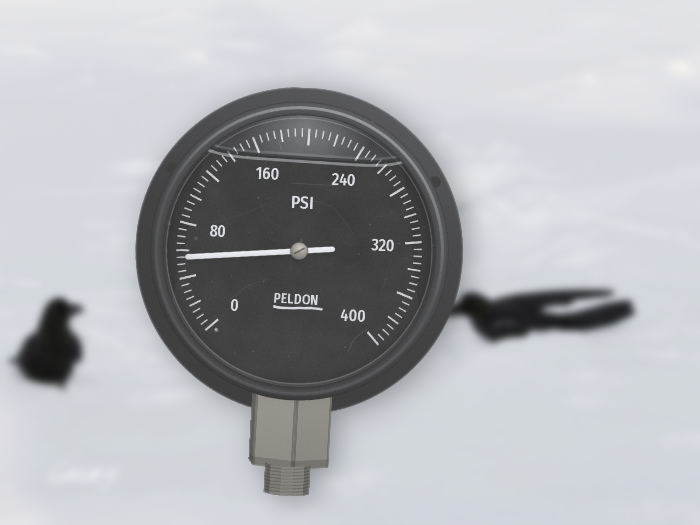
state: 55 psi
